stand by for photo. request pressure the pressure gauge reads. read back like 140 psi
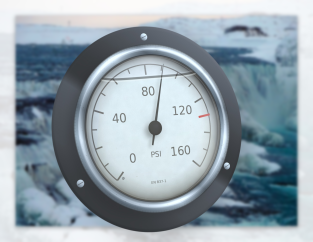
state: 90 psi
